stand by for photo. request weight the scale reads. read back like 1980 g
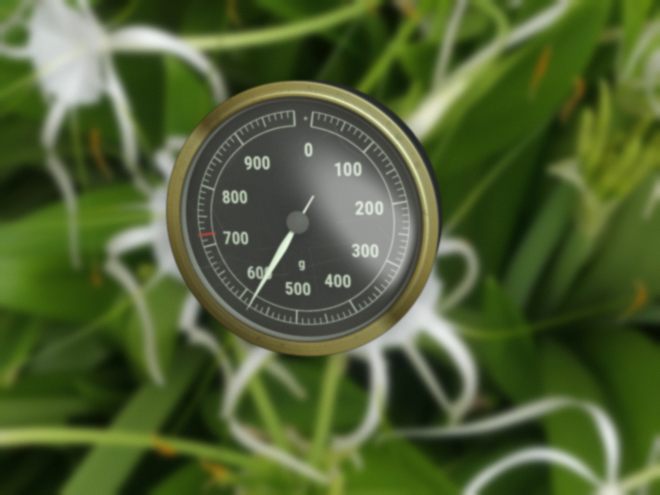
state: 580 g
